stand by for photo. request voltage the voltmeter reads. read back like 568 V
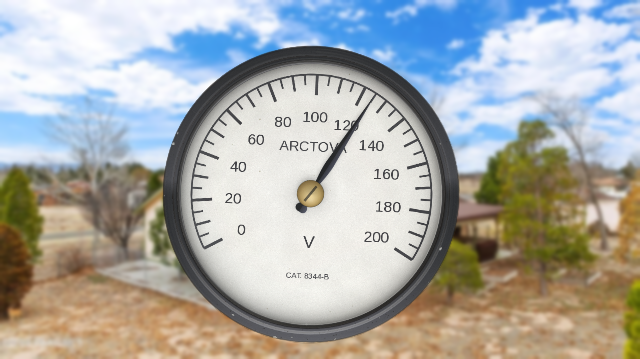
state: 125 V
